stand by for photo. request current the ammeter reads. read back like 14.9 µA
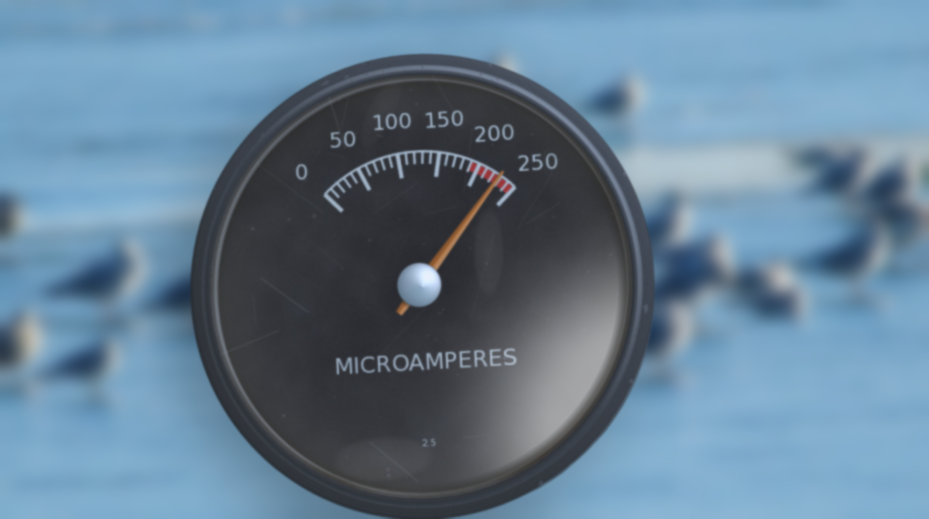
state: 230 µA
